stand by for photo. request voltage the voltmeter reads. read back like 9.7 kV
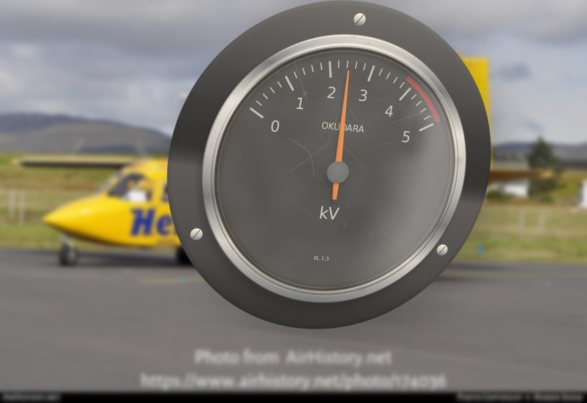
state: 2.4 kV
